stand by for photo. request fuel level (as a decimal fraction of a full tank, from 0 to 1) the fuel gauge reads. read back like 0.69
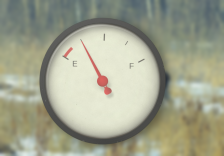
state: 0.25
